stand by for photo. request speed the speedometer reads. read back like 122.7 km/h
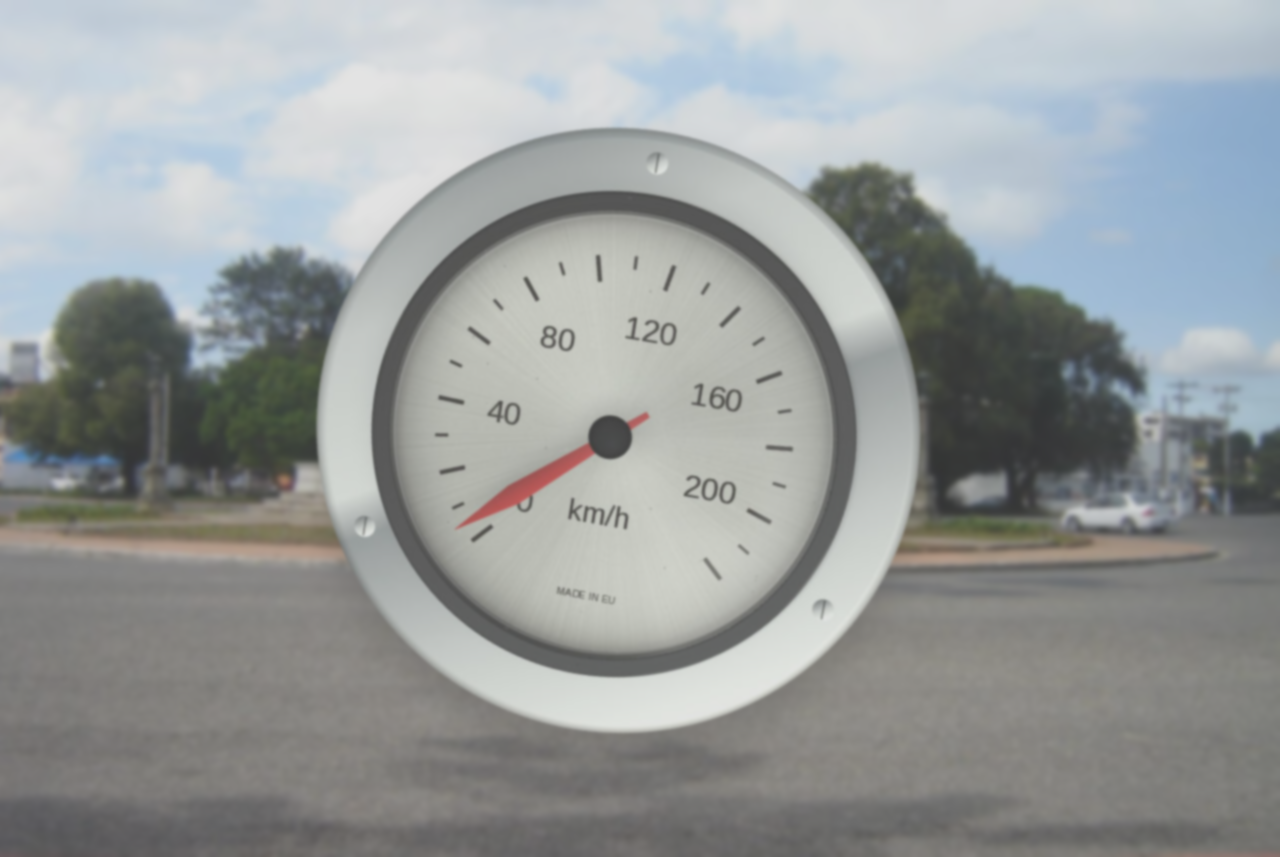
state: 5 km/h
